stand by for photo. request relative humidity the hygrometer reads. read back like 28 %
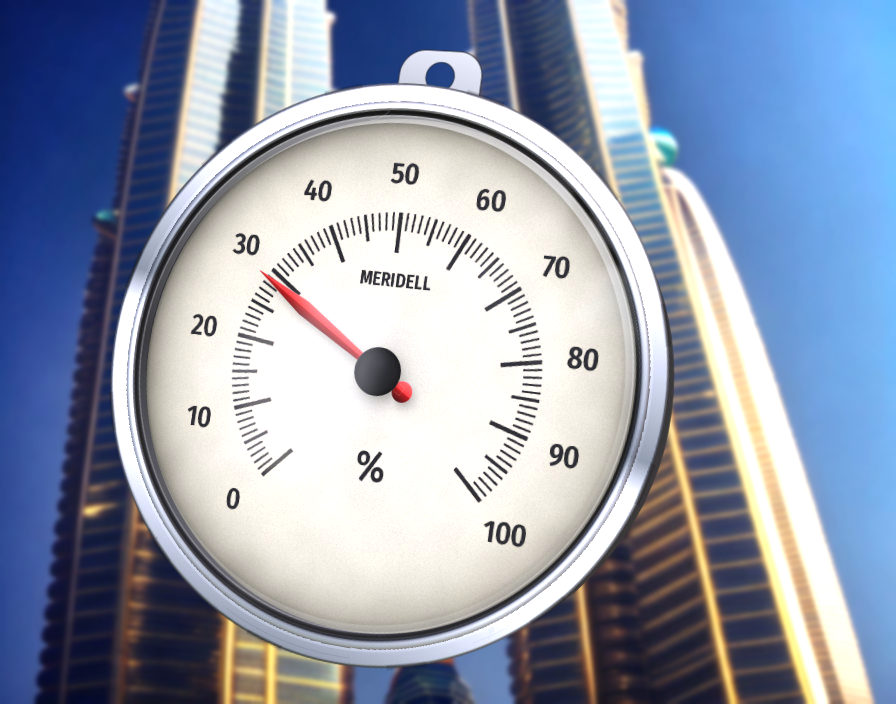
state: 29 %
